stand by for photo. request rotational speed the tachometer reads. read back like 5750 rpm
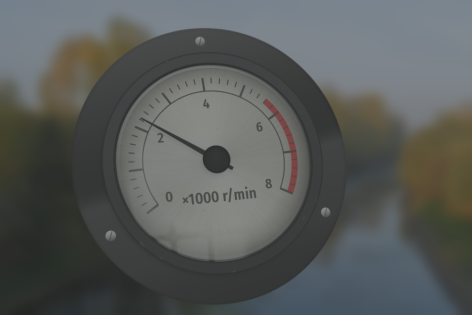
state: 2200 rpm
